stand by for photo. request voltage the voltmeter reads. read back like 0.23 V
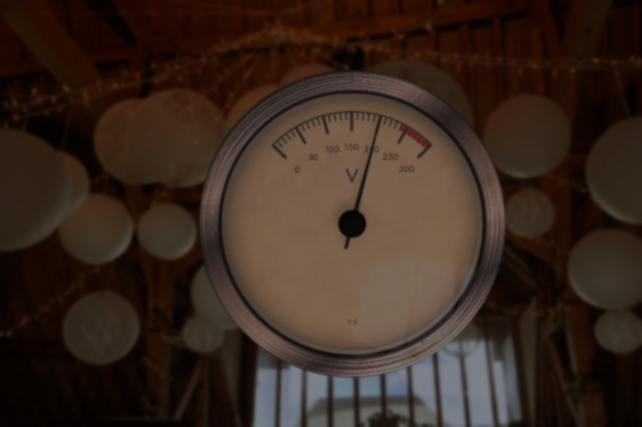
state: 200 V
